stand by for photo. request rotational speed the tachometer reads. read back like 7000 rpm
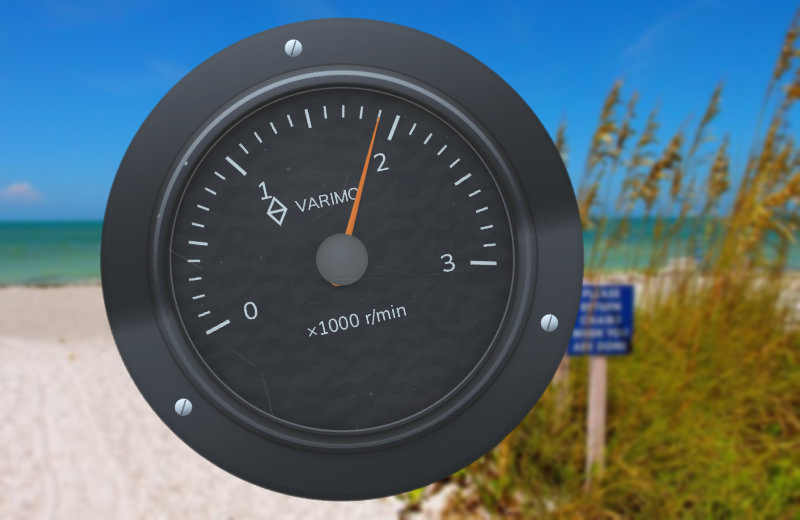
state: 1900 rpm
